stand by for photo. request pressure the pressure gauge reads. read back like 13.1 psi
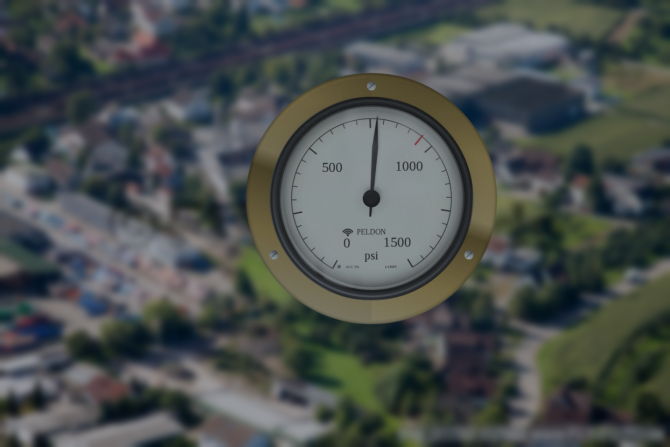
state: 775 psi
